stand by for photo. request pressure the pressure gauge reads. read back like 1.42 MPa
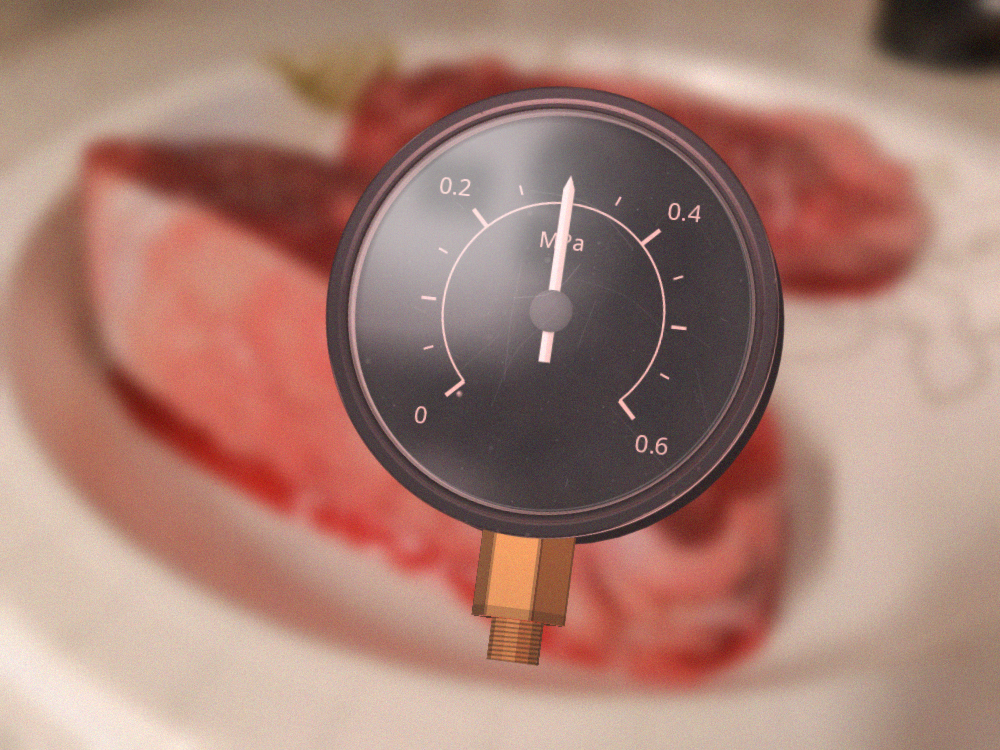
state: 0.3 MPa
